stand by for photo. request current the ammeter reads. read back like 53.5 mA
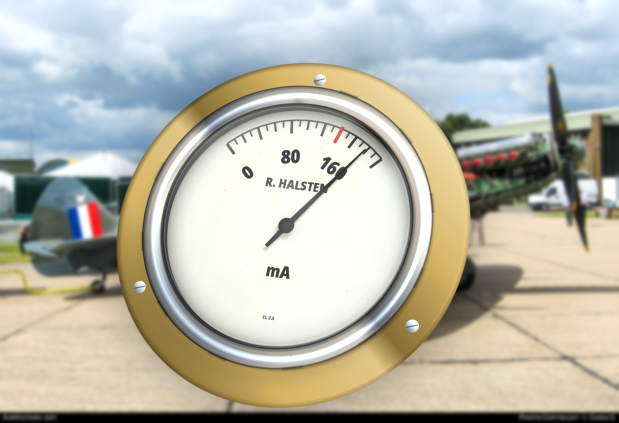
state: 180 mA
